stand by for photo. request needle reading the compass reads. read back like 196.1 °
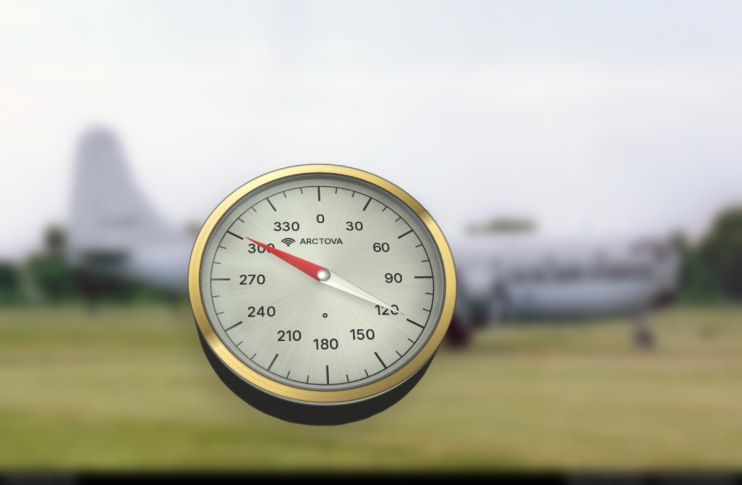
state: 300 °
